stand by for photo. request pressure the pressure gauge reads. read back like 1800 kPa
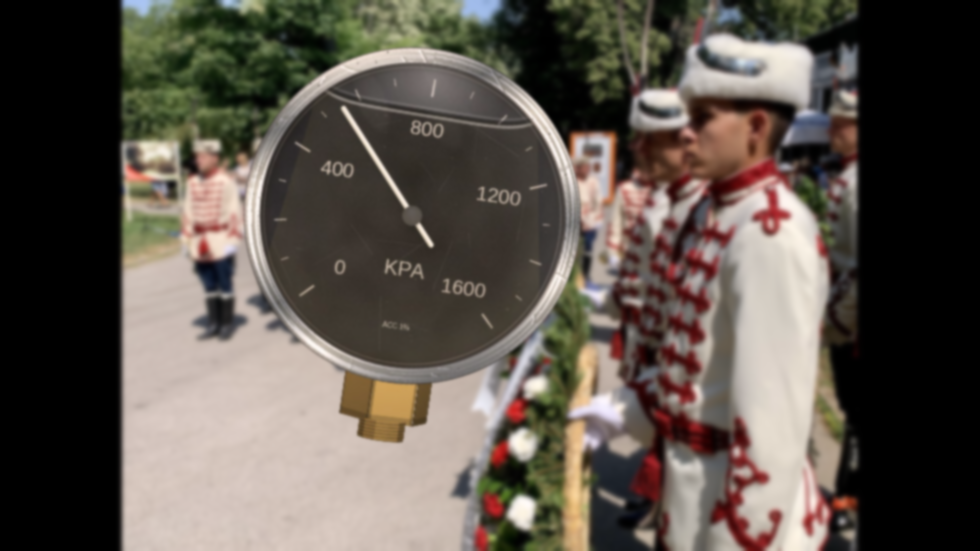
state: 550 kPa
